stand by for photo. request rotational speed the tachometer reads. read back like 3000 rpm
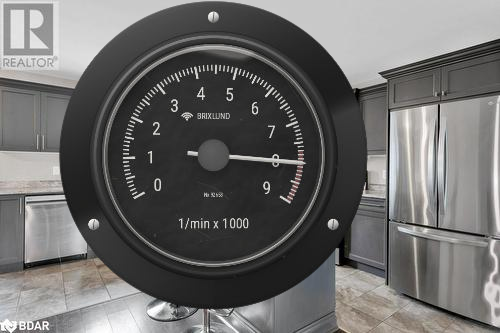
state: 8000 rpm
